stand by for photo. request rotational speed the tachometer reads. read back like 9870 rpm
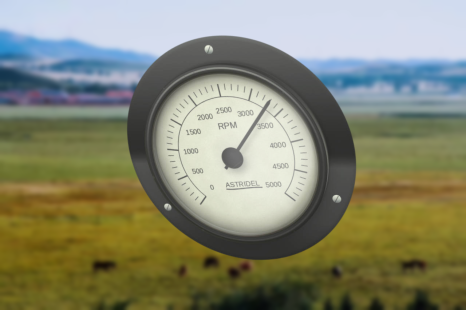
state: 3300 rpm
